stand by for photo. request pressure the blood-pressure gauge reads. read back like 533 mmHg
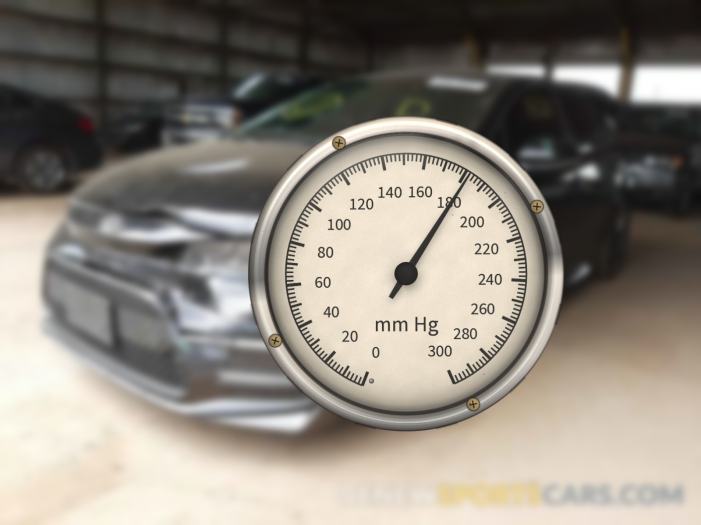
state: 182 mmHg
